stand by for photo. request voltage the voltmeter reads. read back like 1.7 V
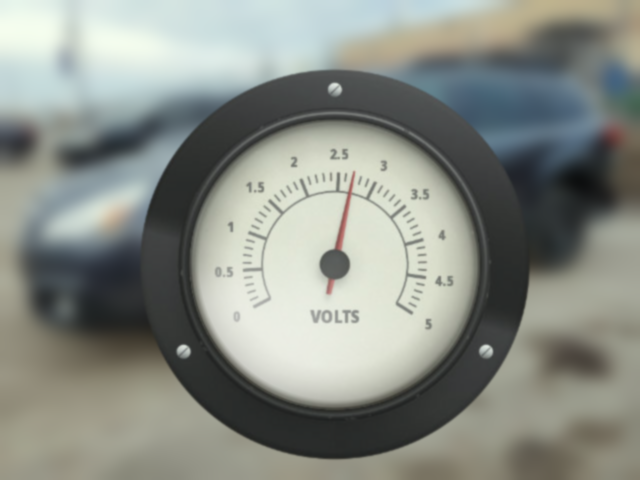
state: 2.7 V
